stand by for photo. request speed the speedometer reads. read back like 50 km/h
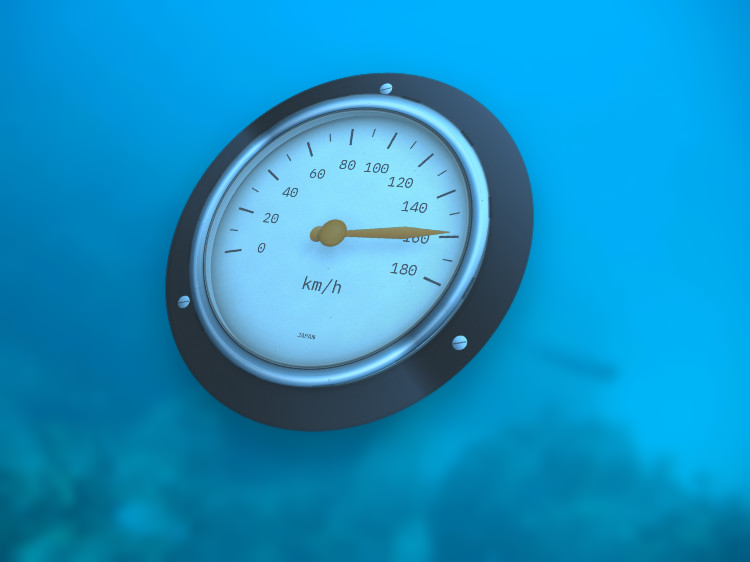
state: 160 km/h
